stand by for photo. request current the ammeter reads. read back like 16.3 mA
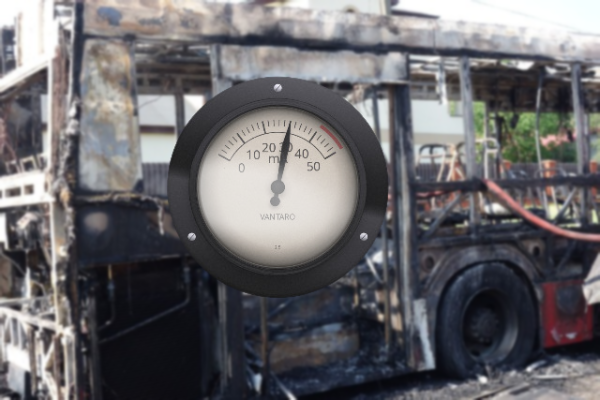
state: 30 mA
